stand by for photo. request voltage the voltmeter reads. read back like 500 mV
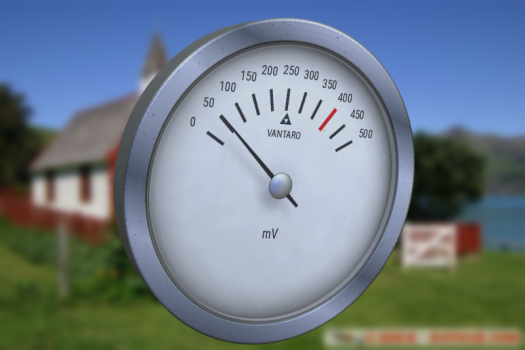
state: 50 mV
